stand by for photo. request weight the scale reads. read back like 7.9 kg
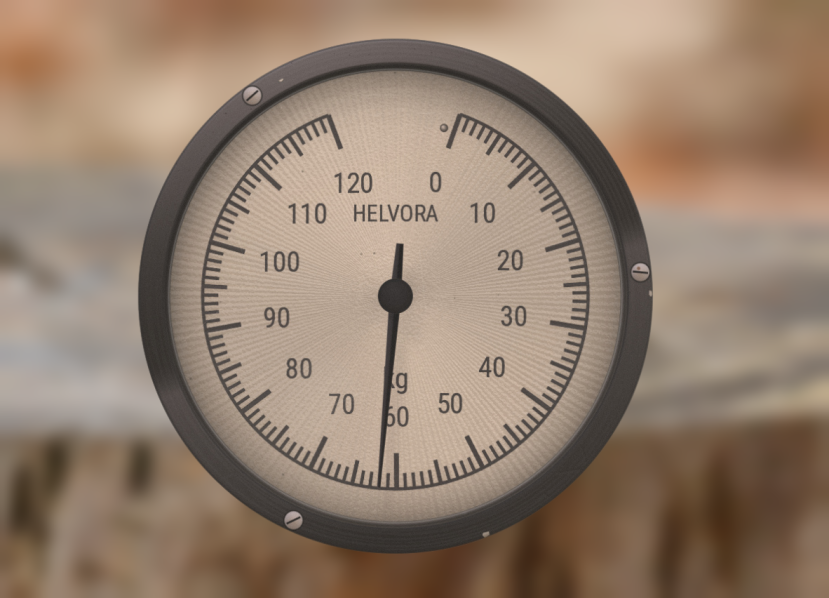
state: 62 kg
